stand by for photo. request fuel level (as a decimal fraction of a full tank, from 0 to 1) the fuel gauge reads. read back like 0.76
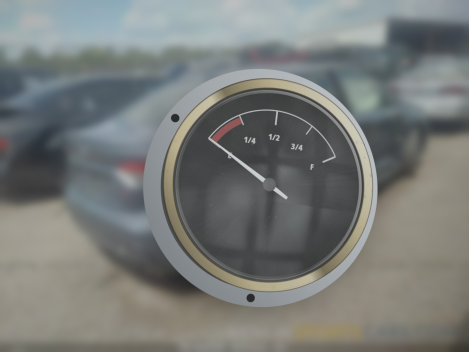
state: 0
